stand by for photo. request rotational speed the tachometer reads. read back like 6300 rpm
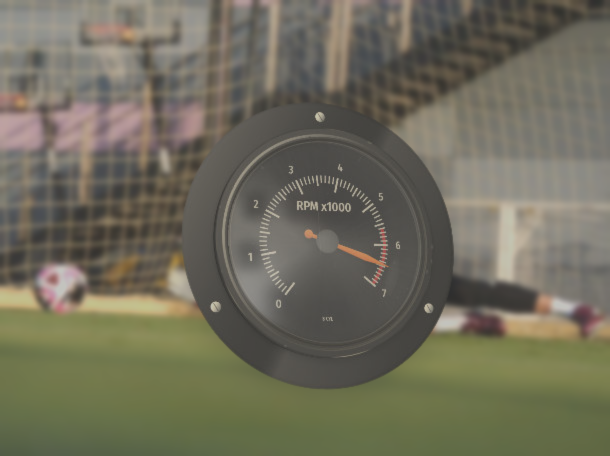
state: 6500 rpm
